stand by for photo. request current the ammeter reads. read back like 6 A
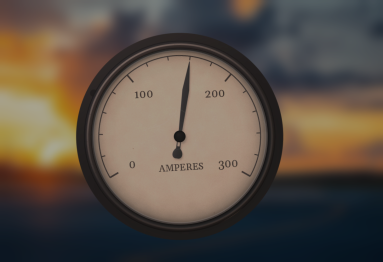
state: 160 A
